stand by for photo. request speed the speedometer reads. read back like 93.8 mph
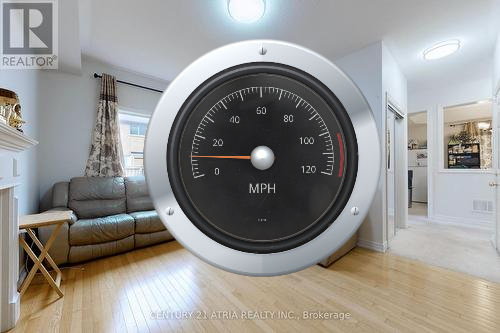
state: 10 mph
